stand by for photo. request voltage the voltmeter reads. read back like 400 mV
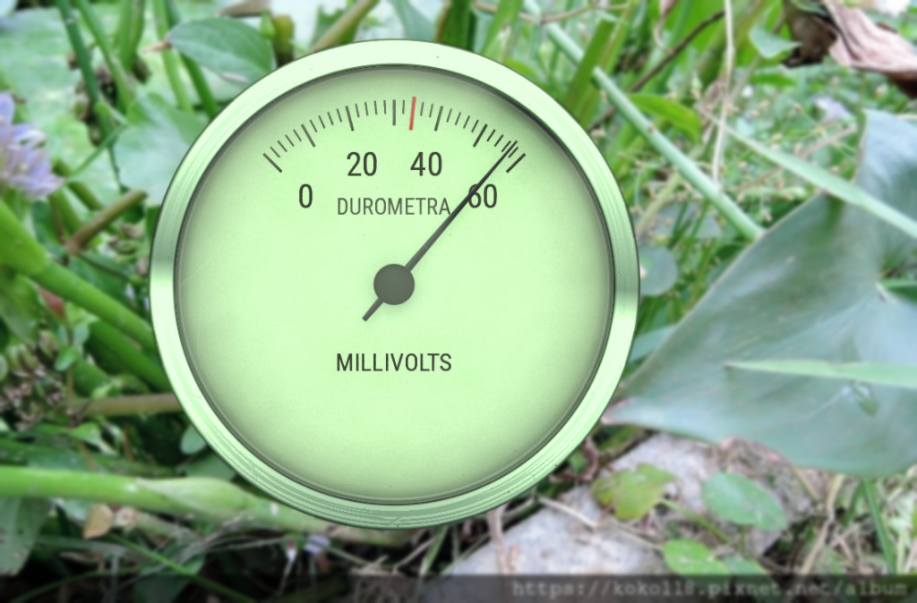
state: 57 mV
